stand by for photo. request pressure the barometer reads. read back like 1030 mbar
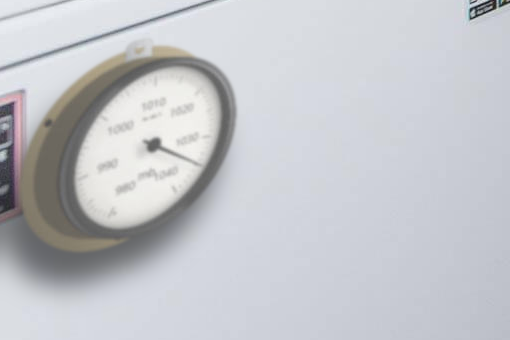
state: 1035 mbar
